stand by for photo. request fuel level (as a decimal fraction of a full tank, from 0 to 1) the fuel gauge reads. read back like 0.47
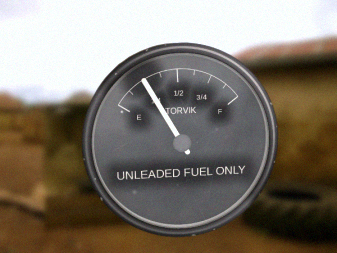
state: 0.25
